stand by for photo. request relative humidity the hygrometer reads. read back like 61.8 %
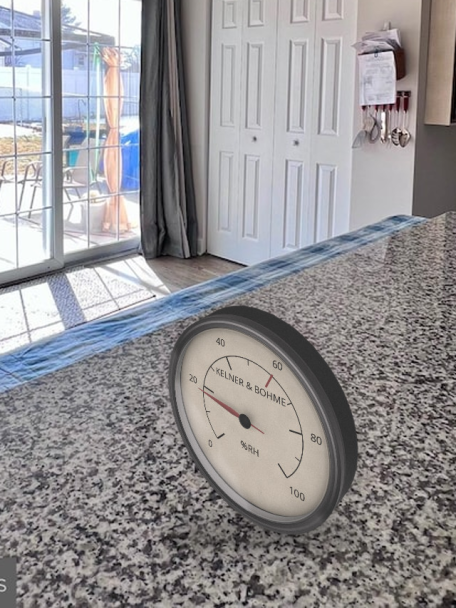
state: 20 %
